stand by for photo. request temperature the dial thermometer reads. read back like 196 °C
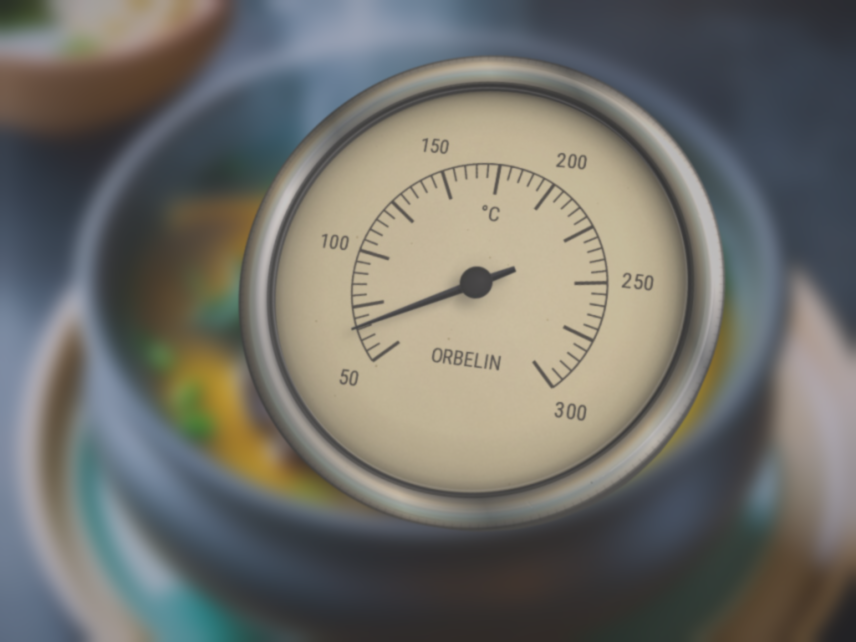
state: 65 °C
